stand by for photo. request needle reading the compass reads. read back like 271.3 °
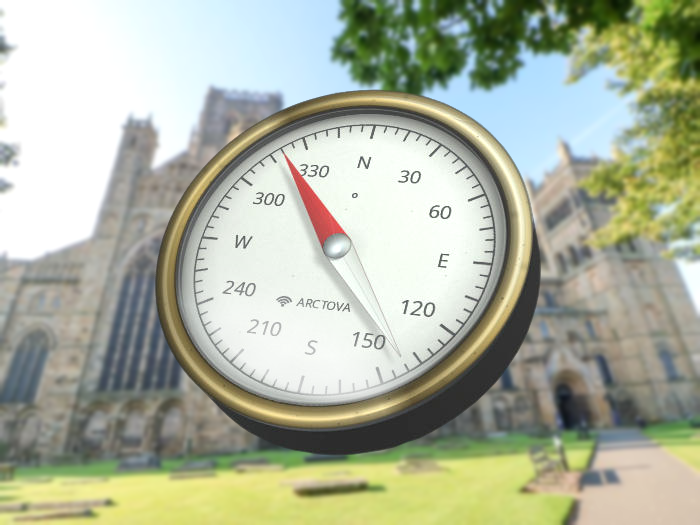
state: 320 °
